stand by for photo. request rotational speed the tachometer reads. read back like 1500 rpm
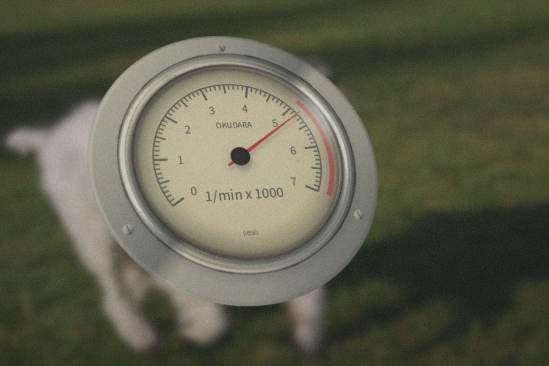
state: 5200 rpm
